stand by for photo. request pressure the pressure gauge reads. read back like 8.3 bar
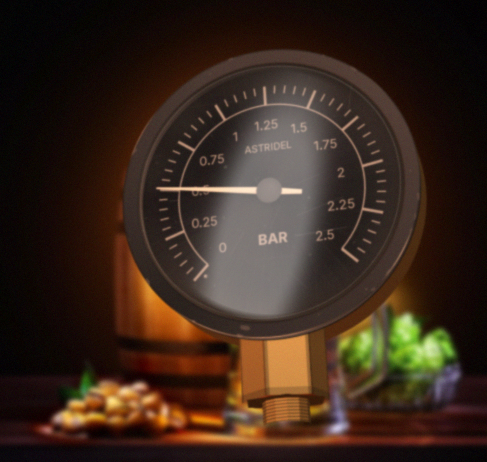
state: 0.5 bar
